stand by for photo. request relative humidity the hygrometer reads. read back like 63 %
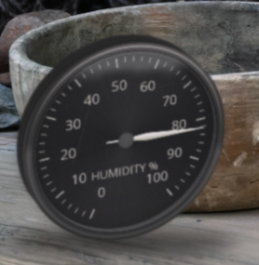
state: 82 %
